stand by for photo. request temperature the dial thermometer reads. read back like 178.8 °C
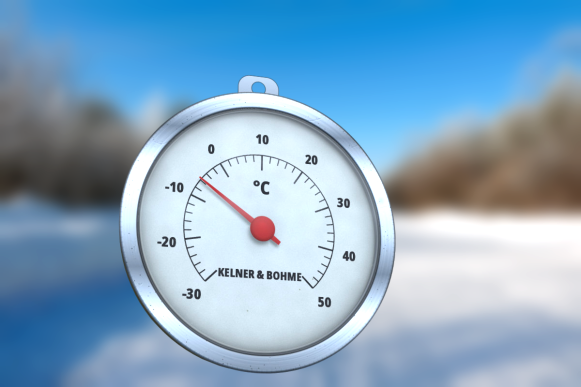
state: -6 °C
